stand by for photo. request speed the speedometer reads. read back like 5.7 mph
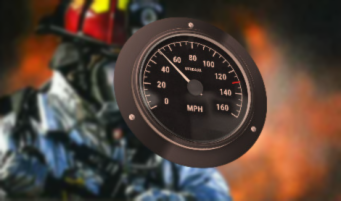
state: 50 mph
